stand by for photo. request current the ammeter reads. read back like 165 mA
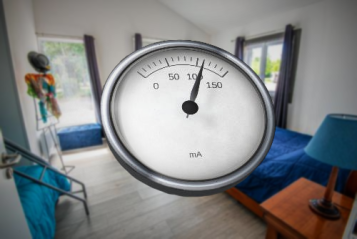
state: 110 mA
